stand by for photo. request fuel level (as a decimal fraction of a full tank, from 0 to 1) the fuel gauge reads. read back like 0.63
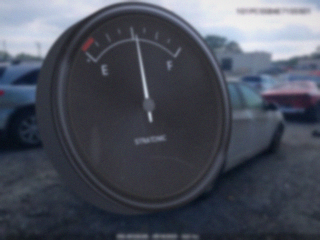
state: 0.5
